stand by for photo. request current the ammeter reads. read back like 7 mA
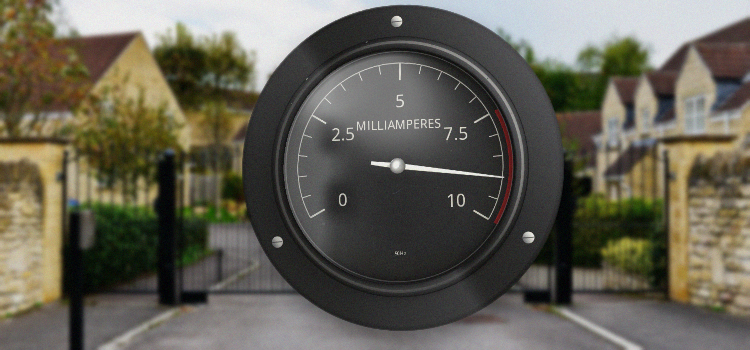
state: 9 mA
